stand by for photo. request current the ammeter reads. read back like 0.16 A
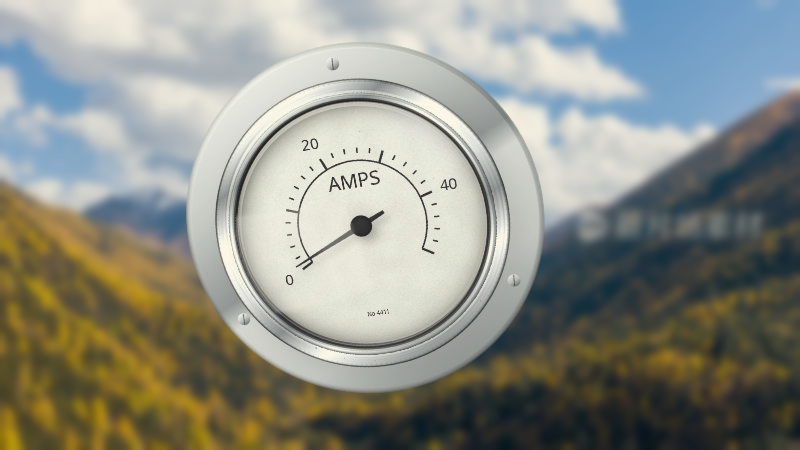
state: 1 A
